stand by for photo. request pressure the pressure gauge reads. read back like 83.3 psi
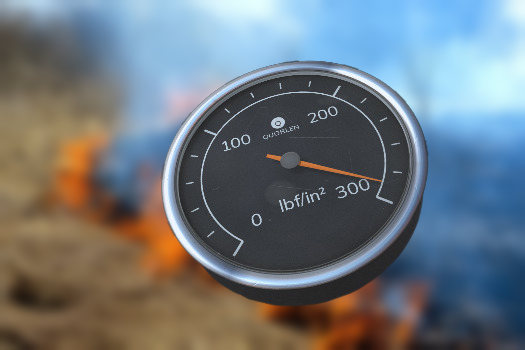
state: 290 psi
